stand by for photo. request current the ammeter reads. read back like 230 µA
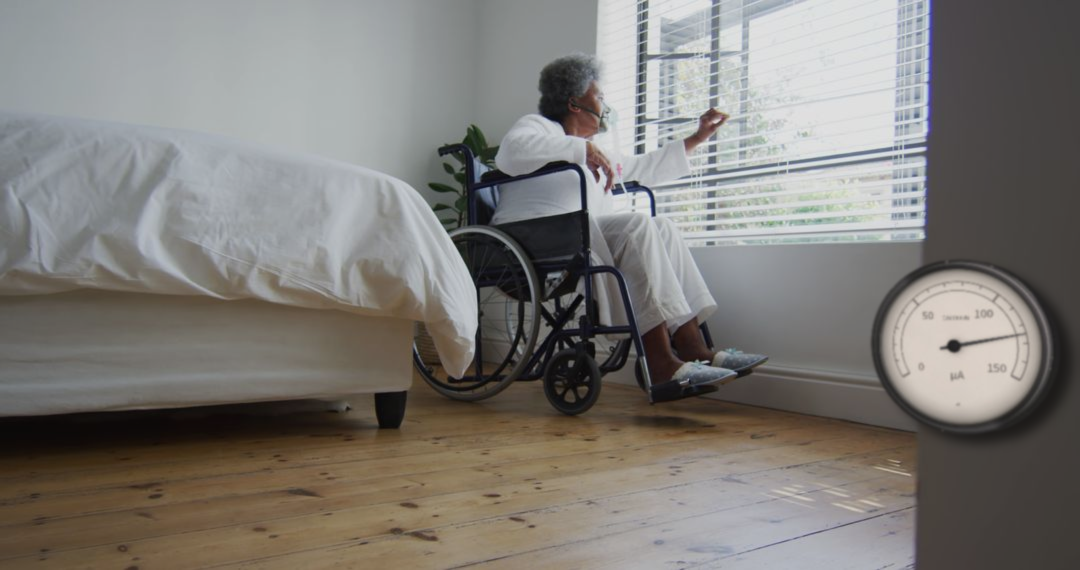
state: 125 µA
